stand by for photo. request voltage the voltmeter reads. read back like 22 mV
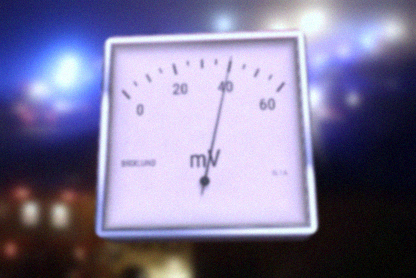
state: 40 mV
